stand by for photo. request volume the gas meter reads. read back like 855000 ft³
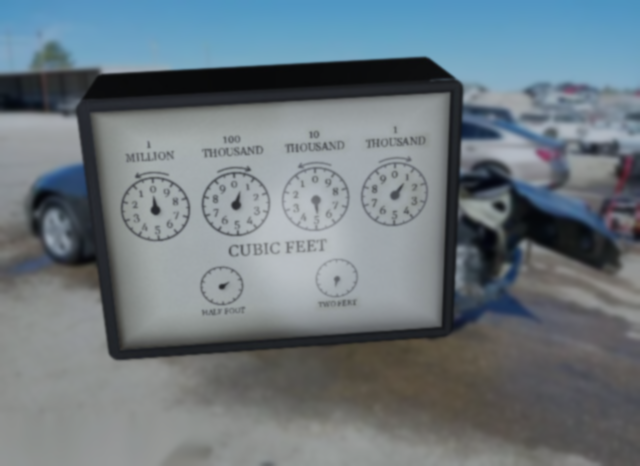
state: 5100 ft³
